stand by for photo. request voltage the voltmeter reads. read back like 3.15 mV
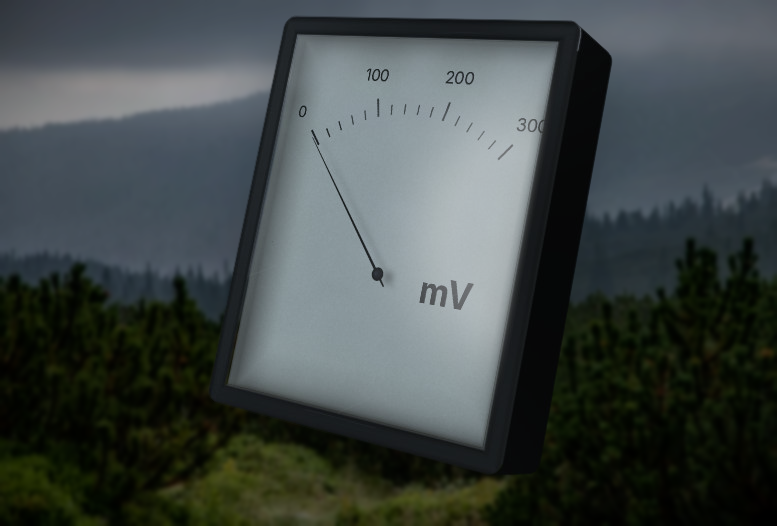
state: 0 mV
